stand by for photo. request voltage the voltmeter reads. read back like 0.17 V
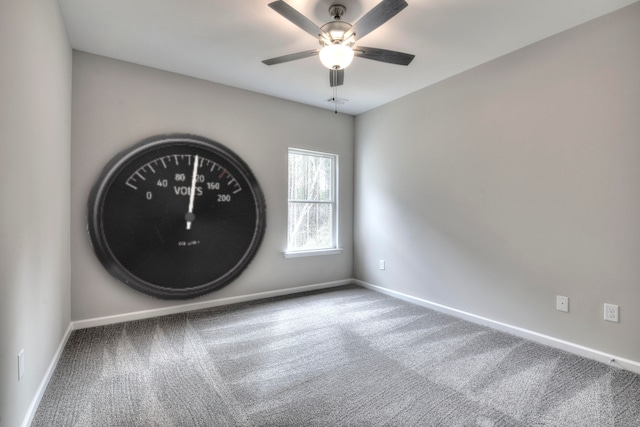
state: 110 V
